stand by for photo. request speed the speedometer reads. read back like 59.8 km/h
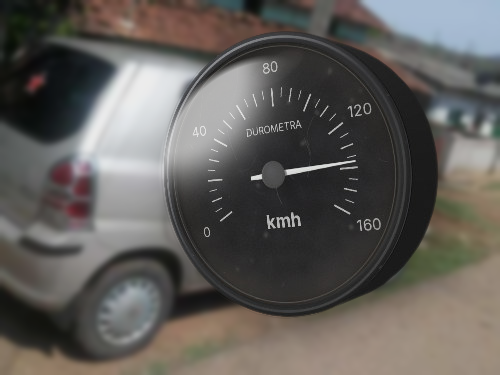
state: 137.5 km/h
